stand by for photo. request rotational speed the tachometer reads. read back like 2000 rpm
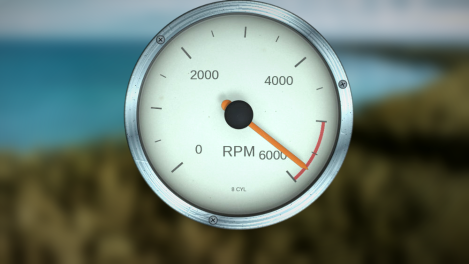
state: 5750 rpm
